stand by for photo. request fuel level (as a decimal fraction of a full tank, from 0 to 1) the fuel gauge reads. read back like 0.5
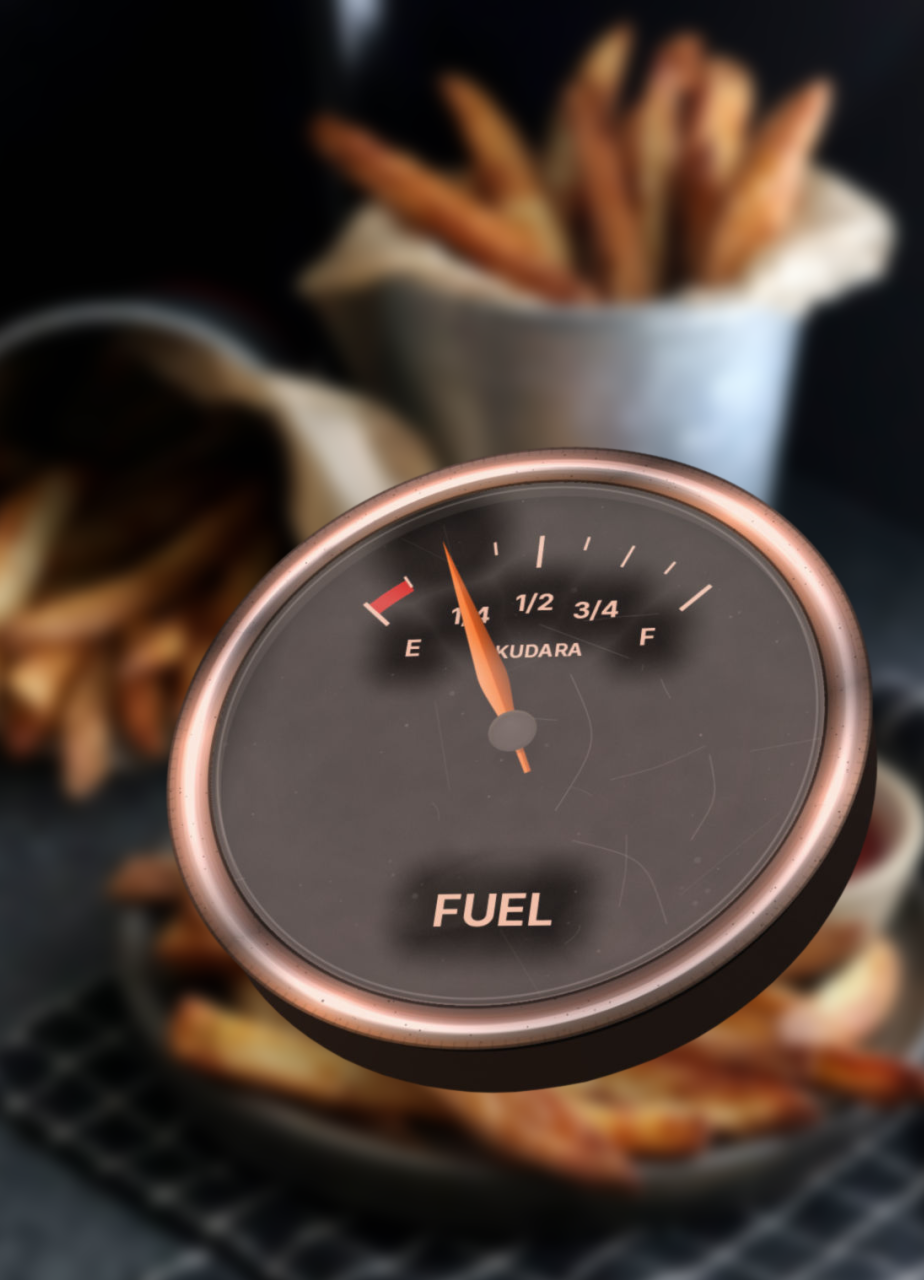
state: 0.25
